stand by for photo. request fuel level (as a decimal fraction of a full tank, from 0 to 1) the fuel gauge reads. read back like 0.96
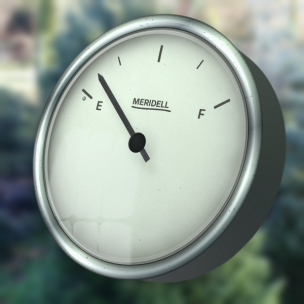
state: 0.125
